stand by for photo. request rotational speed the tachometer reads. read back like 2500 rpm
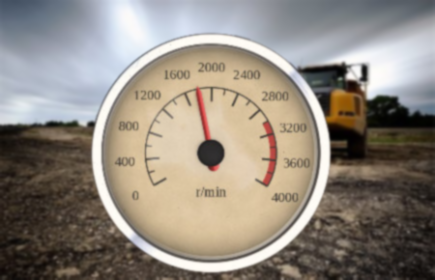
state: 1800 rpm
